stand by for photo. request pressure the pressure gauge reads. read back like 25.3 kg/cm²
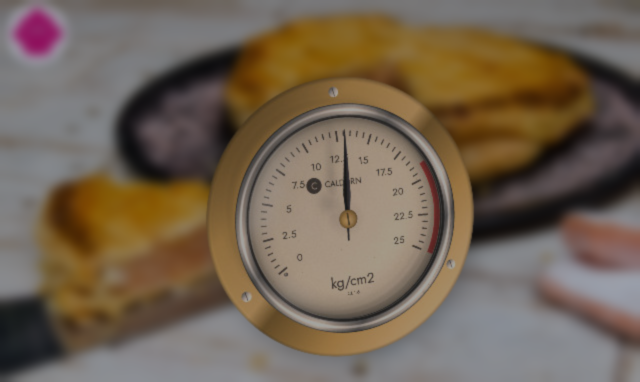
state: 13 kg/cm²
